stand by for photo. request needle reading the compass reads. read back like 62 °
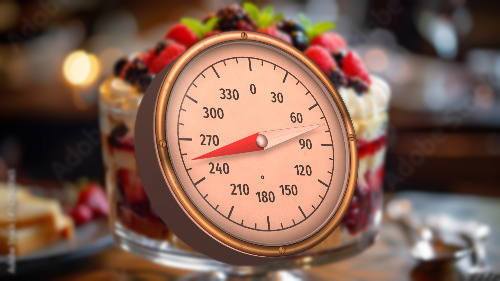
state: 255 °
